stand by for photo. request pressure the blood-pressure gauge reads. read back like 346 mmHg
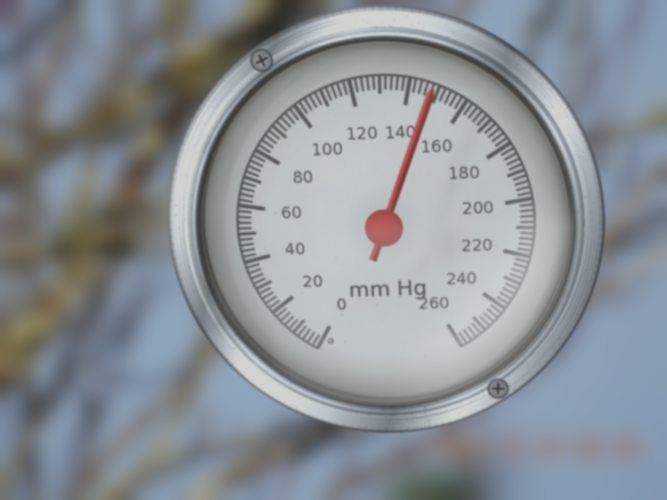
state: 148 mmHg
